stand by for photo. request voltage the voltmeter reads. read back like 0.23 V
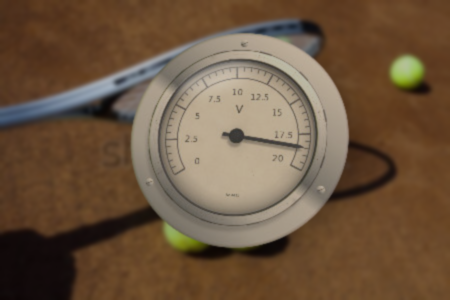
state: 18.5 V
